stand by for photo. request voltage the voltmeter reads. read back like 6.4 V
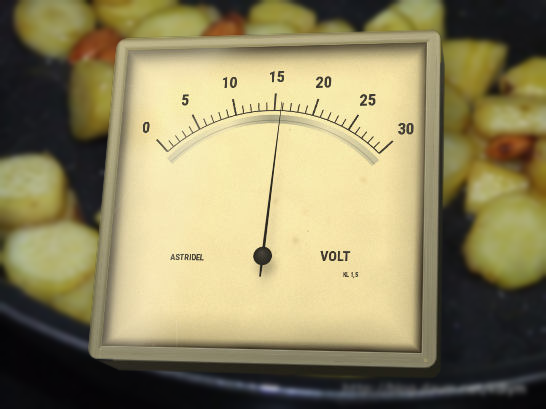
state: 16 V
